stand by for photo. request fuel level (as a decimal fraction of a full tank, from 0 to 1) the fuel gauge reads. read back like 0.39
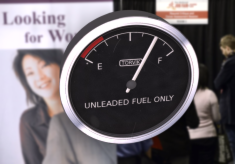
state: 0.75
